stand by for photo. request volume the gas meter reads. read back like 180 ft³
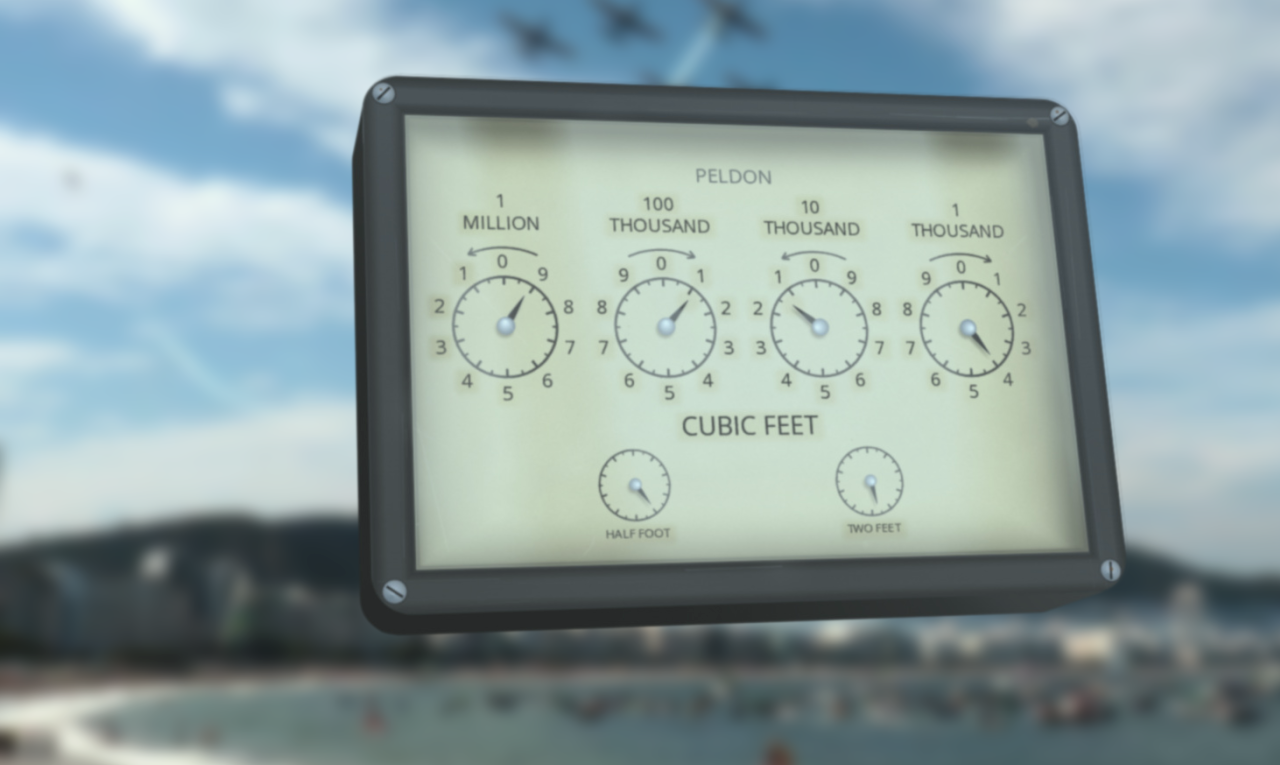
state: 911400 ft³
